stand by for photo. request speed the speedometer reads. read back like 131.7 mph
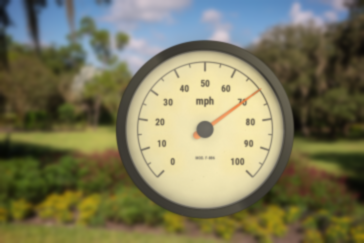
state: 70 mph
